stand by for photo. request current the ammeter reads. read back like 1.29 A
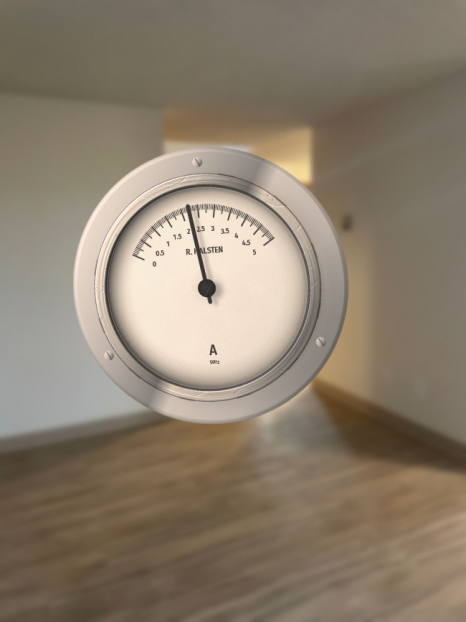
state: 2.25 A
